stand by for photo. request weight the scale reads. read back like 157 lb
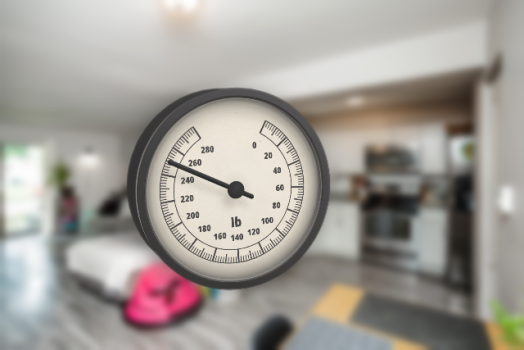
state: 250 lb
